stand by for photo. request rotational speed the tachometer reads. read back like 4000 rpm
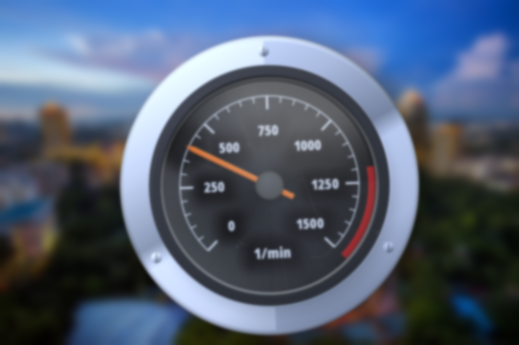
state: 400 rpm
